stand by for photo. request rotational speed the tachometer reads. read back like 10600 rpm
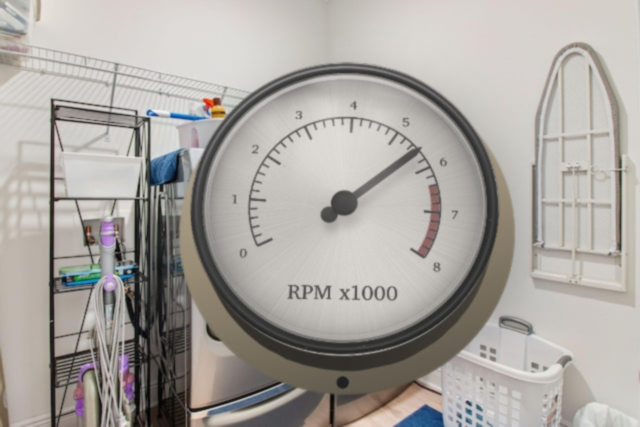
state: 5600 rpm
